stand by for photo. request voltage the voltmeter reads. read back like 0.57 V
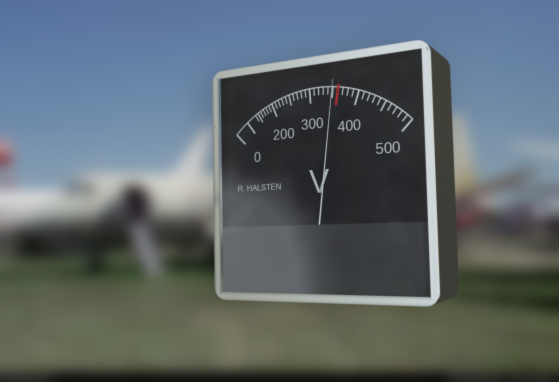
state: 350 V
